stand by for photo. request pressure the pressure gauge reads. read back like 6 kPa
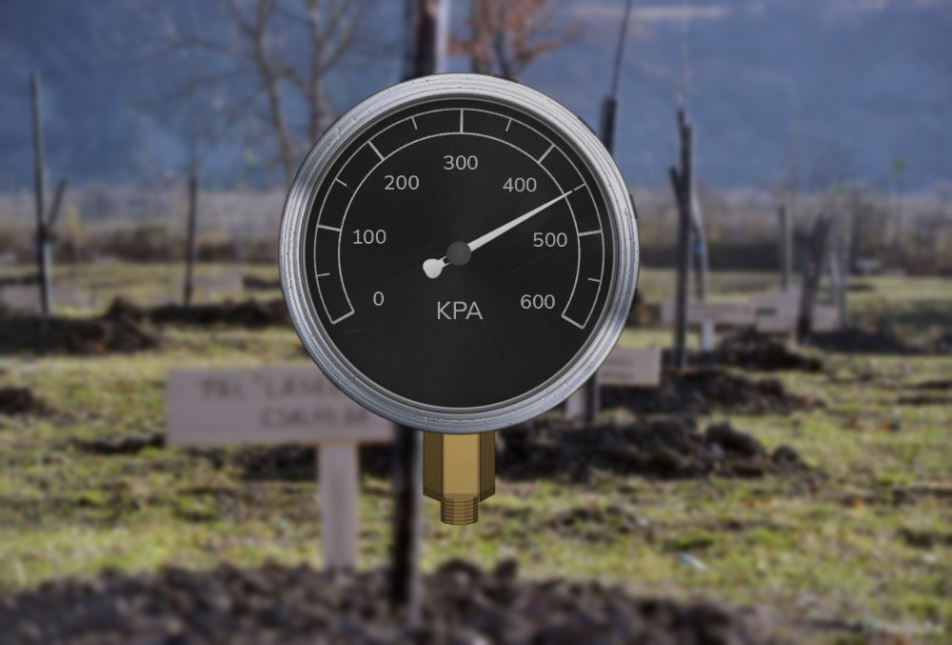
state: 450 kPa
